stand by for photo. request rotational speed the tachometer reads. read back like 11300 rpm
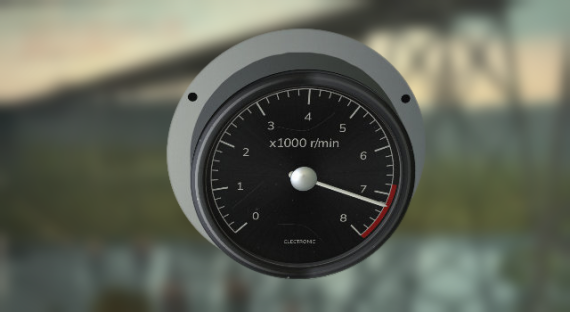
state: 7200 rpm
